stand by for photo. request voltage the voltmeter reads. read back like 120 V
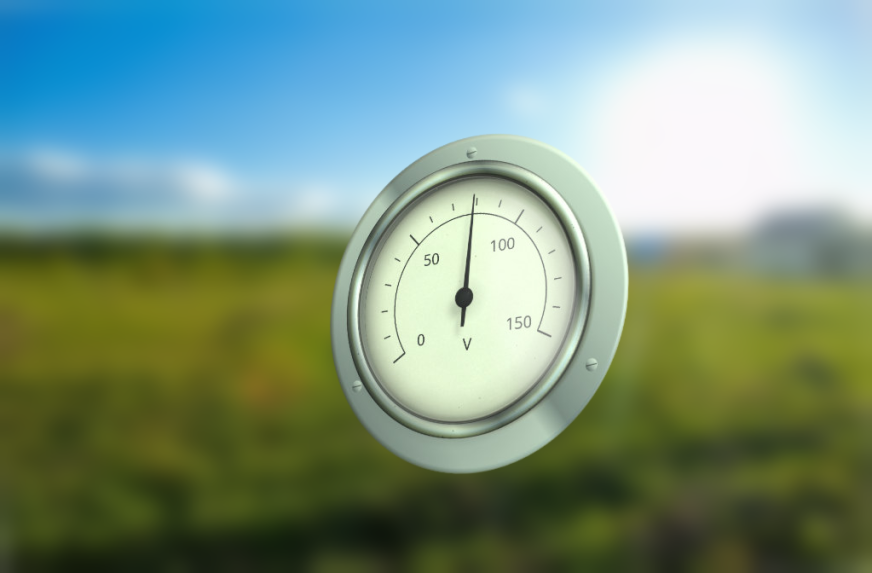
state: 80 V
